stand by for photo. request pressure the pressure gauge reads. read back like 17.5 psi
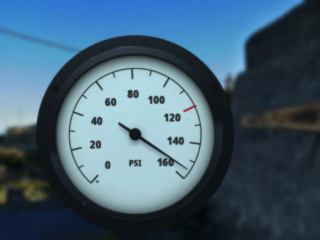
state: 155 psi
